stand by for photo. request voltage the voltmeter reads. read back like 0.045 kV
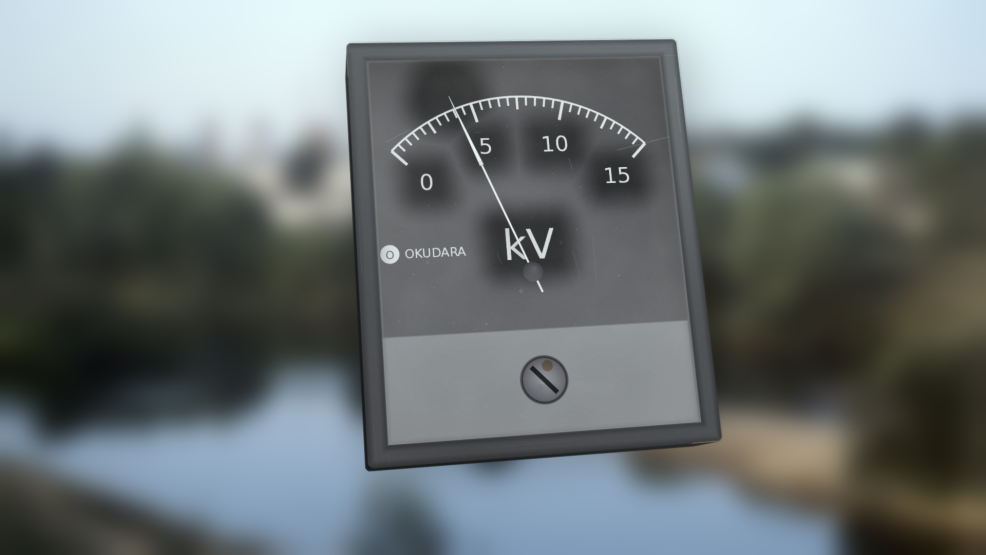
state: 4 kV
